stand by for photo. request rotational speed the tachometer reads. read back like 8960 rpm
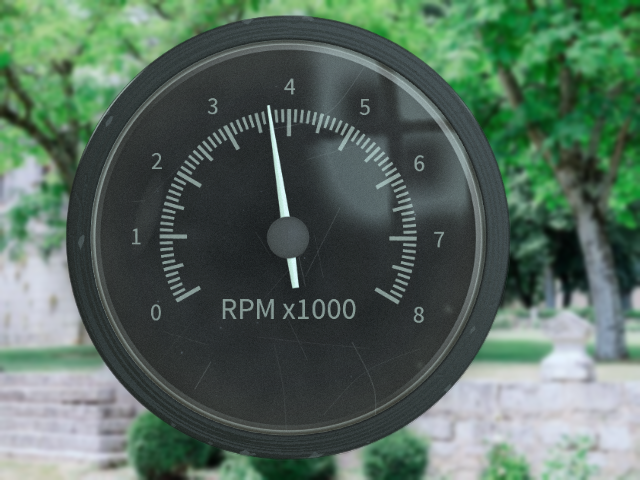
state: 3700 rpm
